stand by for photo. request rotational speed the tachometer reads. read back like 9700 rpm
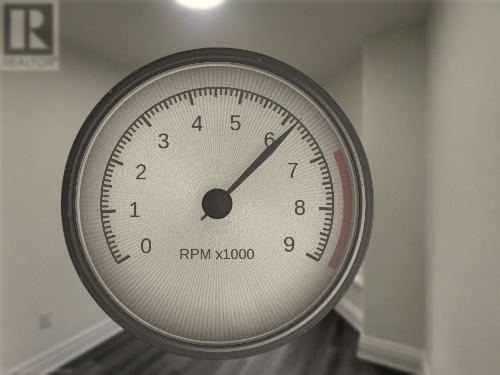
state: 6200 rpm
